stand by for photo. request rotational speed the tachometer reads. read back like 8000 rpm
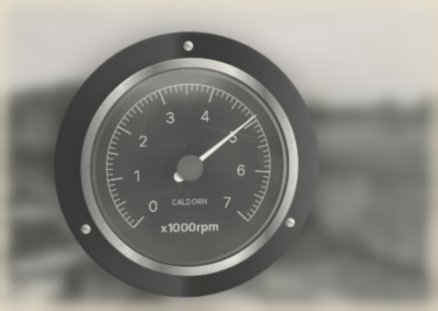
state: 4900 rpm
